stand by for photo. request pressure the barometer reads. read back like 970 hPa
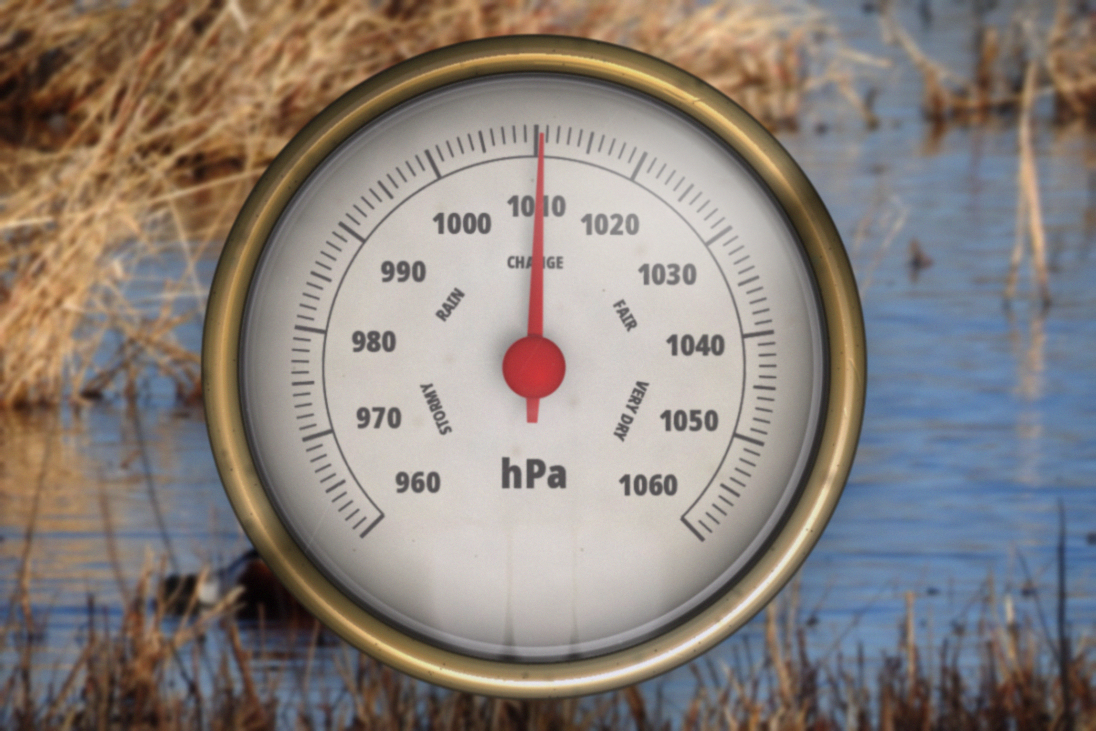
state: 1010.5 hPa
